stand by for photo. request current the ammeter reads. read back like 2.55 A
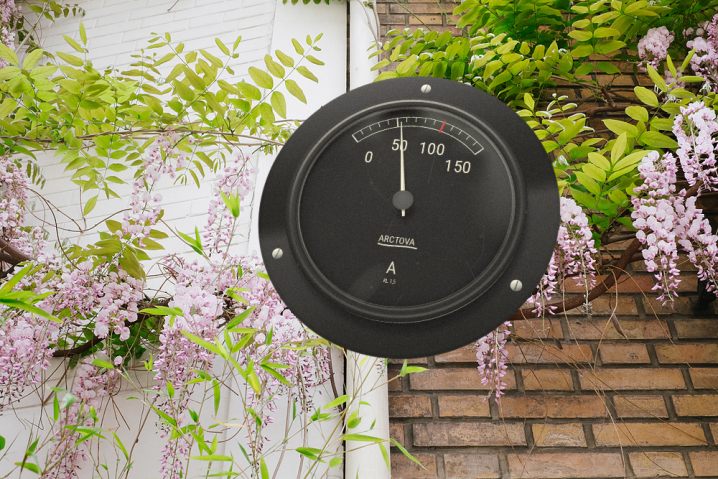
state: 55 A
